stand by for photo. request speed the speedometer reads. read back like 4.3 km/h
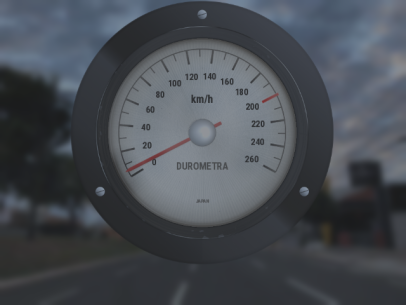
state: 5 km/h
